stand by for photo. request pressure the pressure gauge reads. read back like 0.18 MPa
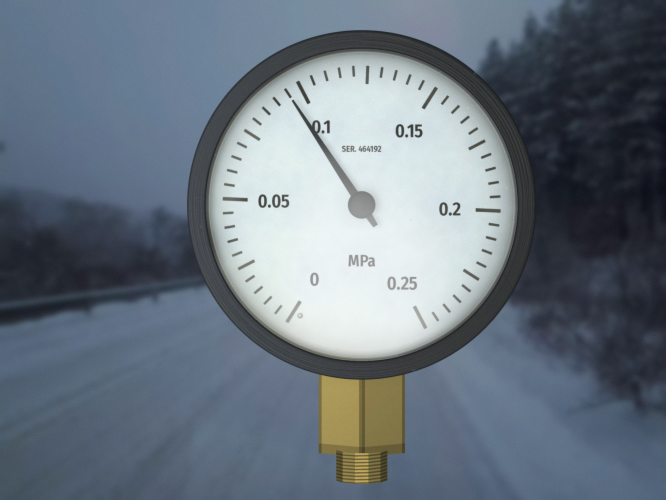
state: 0.095 MPa
